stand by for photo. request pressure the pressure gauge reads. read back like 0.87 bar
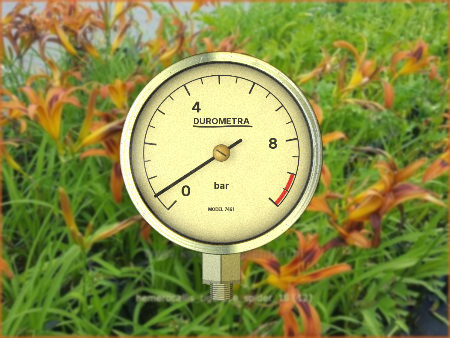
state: 0.5 bar
